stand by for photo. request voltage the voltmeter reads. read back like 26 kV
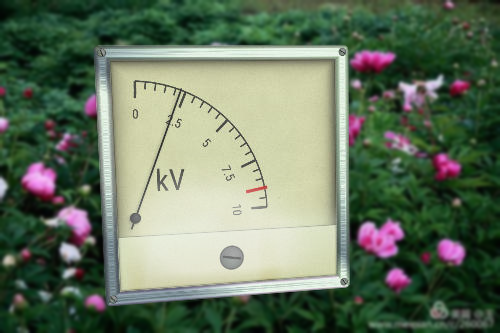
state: 2.25 kV
